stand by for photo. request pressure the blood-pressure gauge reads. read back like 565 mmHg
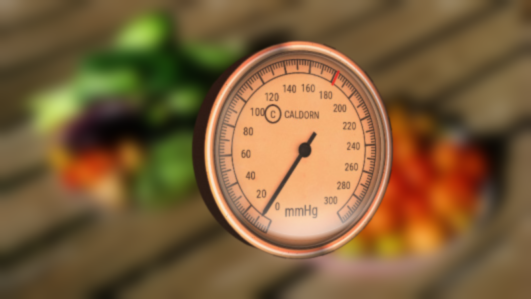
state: 10 mmHg
